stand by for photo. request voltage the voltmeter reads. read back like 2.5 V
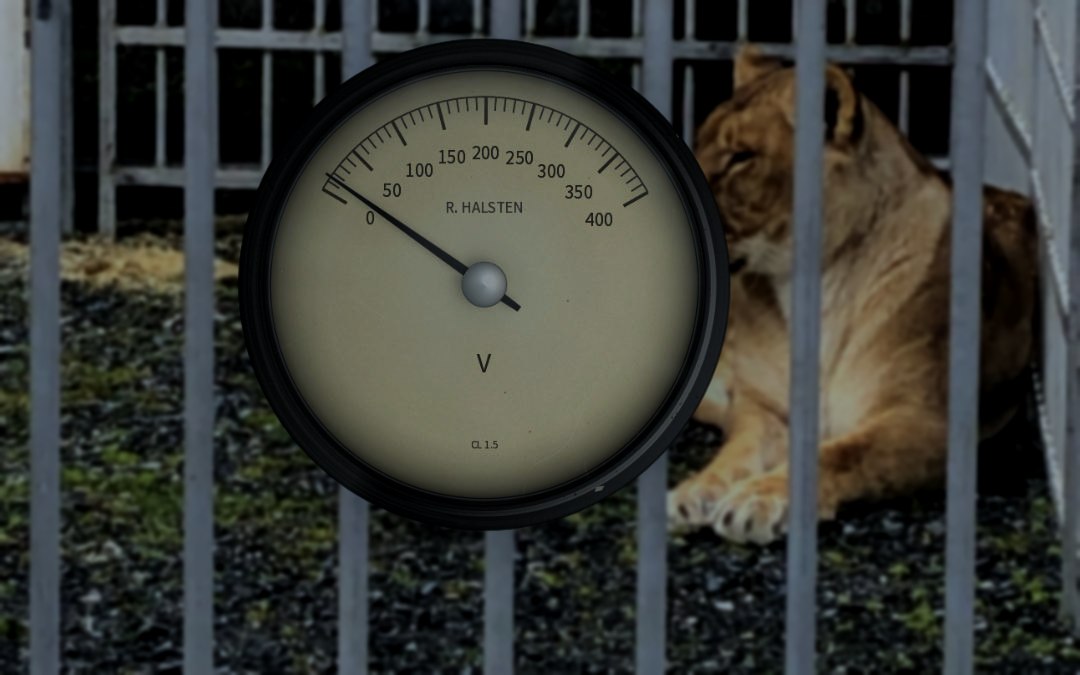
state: 15 V
